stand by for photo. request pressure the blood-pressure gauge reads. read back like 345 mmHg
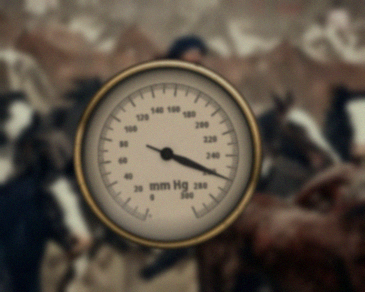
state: 260 mmHg
